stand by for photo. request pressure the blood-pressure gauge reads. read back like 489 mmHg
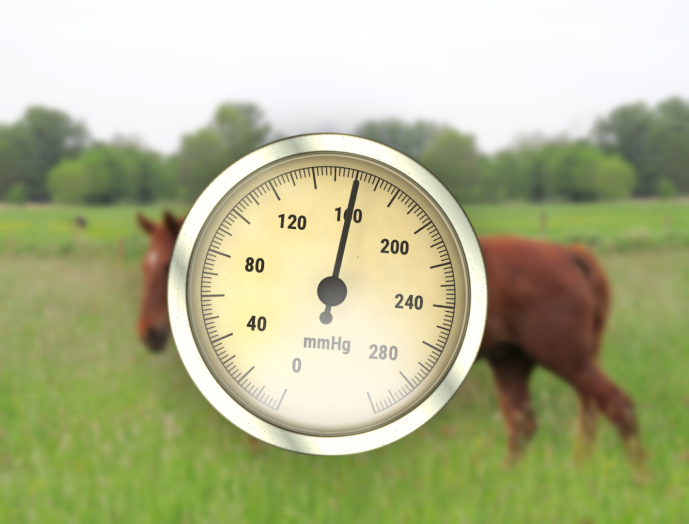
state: 160 mmHg
